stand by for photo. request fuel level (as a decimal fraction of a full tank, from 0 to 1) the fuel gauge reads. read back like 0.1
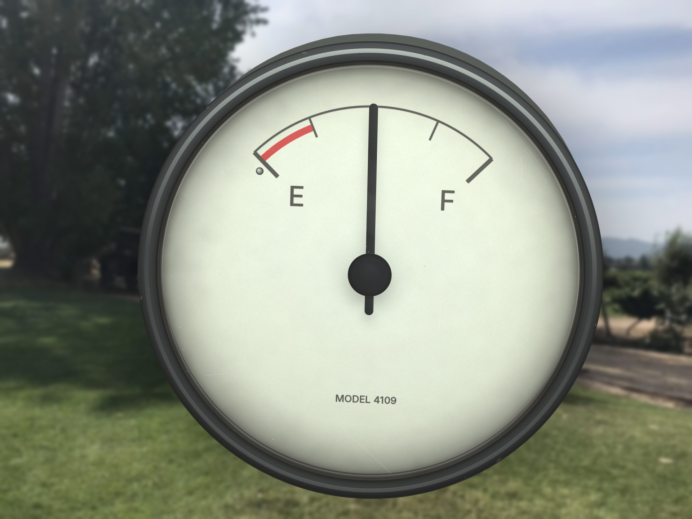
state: 0.5
